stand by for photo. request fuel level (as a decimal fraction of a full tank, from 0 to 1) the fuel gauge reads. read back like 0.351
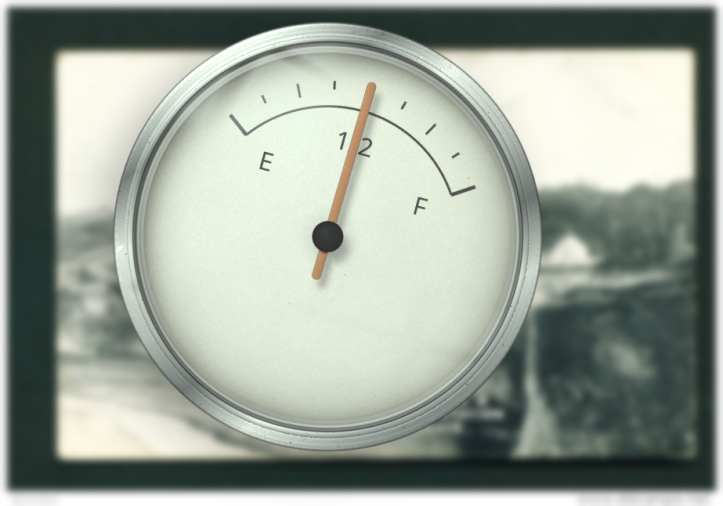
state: 0.5
